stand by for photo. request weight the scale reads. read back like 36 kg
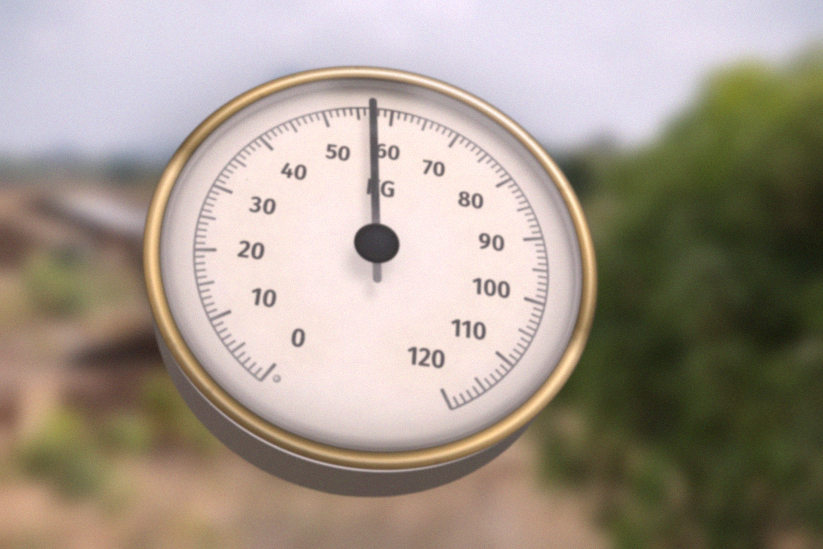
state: 57 kg
